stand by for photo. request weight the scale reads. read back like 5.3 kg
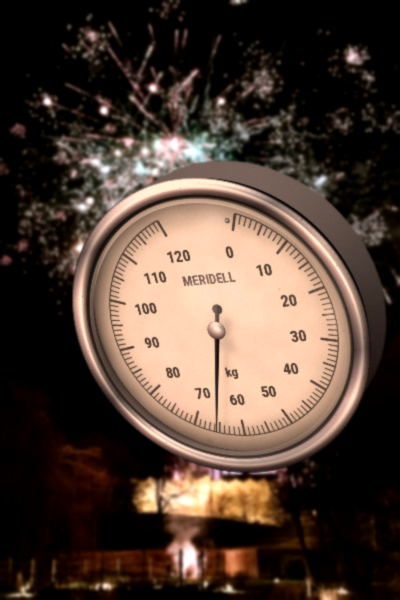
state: 65 kg
